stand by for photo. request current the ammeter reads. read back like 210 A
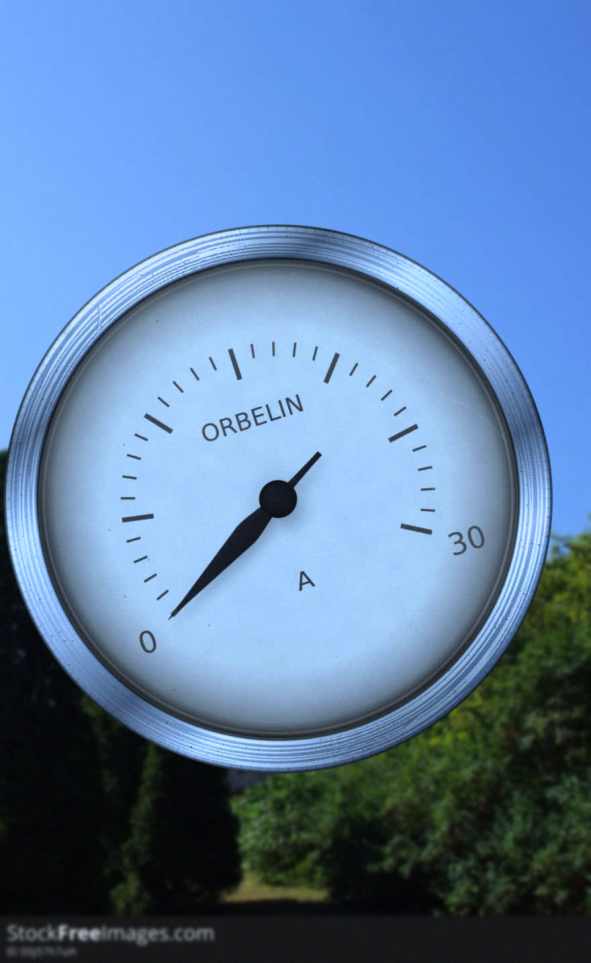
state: 0 A
